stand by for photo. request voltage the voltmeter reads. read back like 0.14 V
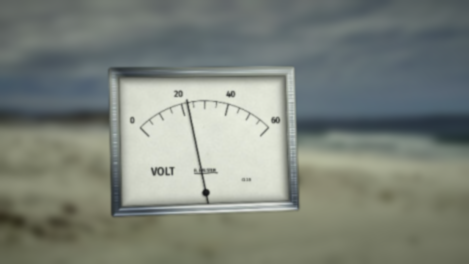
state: 22.5 V
